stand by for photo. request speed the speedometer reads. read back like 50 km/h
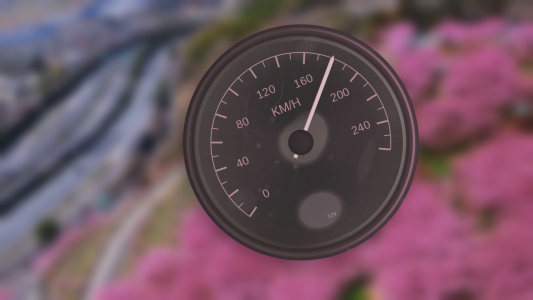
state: 180 km/h
